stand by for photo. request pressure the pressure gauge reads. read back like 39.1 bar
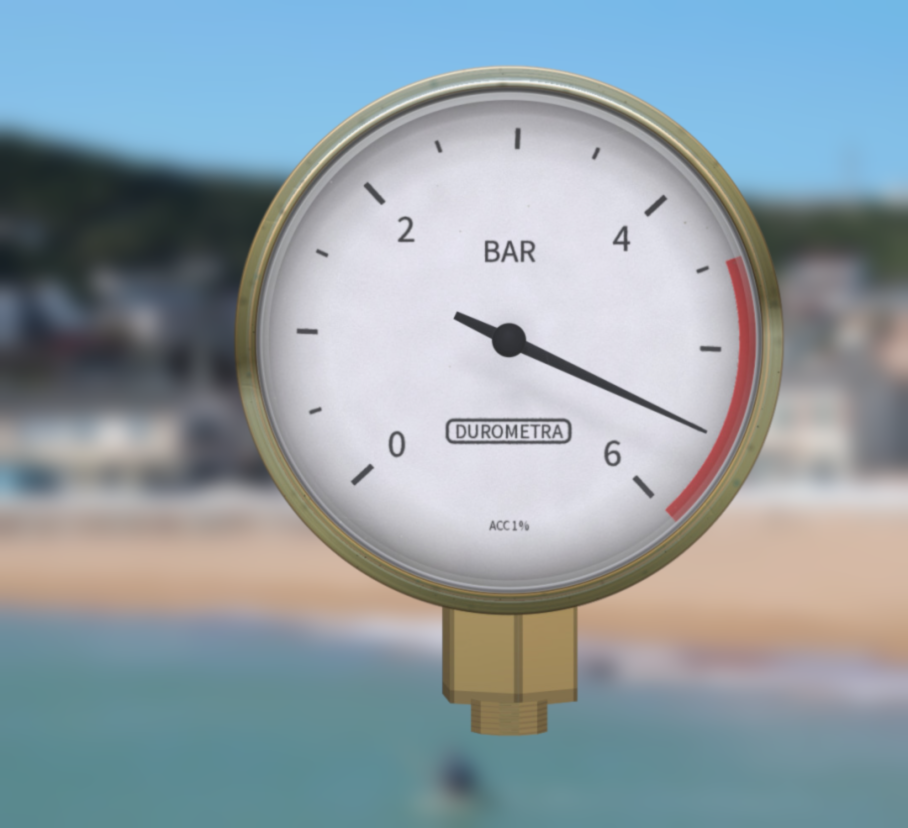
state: 5.5 bar
